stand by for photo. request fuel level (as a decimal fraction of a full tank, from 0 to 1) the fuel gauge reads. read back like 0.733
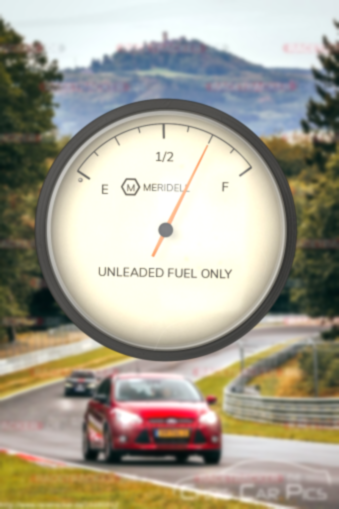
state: 0.75
